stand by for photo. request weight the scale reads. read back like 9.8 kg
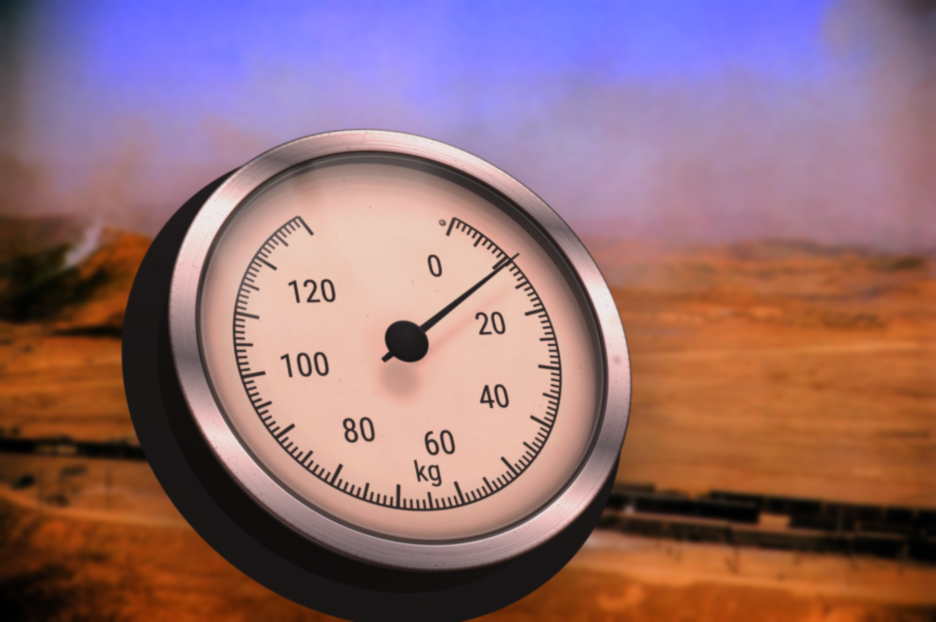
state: 11 kg
